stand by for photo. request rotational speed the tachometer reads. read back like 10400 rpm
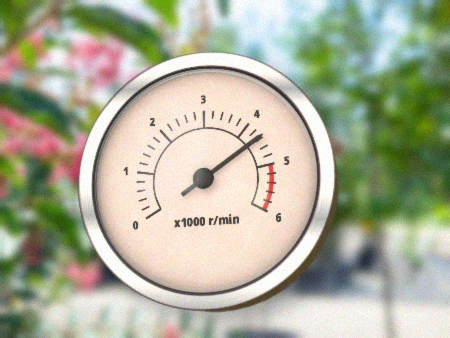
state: 4400 rpm
